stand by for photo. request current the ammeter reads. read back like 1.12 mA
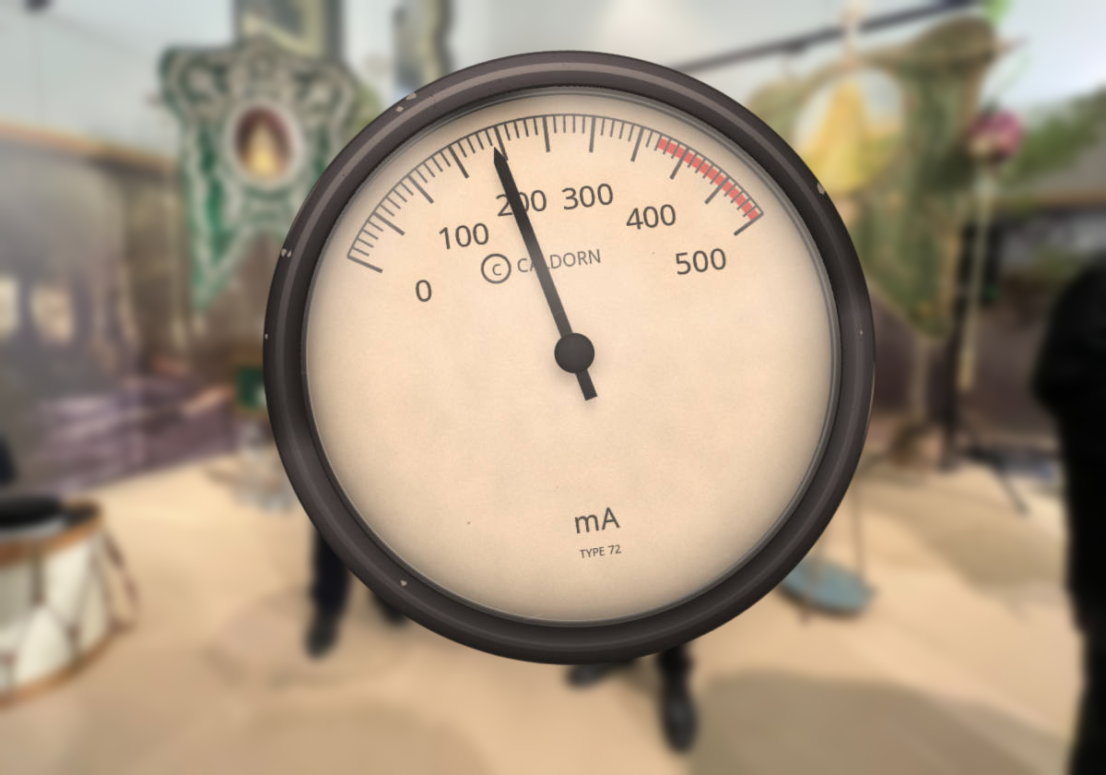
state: 190 mA
